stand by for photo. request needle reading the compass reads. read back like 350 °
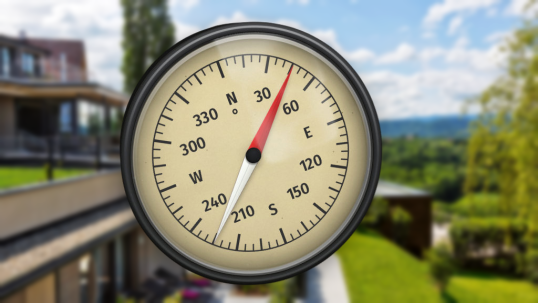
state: 45 °
